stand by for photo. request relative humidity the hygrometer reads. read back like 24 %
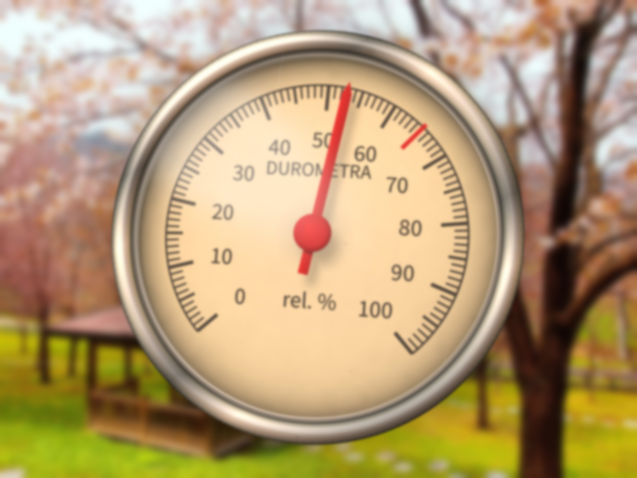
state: 53 %
